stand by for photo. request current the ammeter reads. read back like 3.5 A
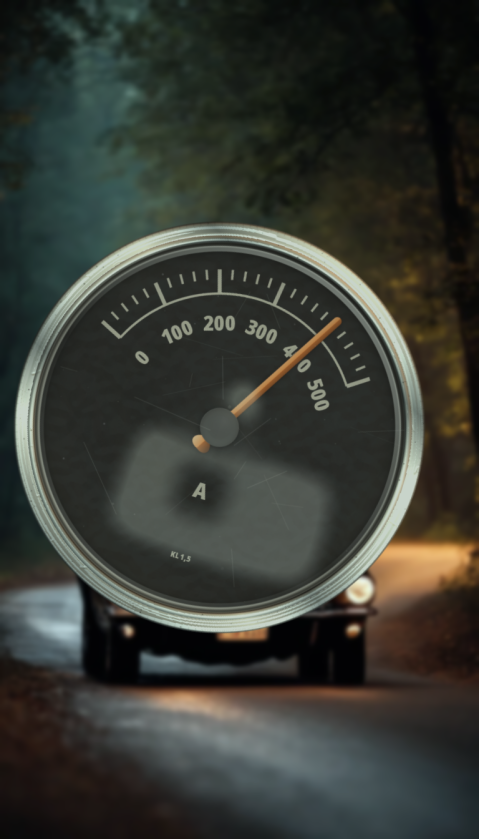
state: 400 A
